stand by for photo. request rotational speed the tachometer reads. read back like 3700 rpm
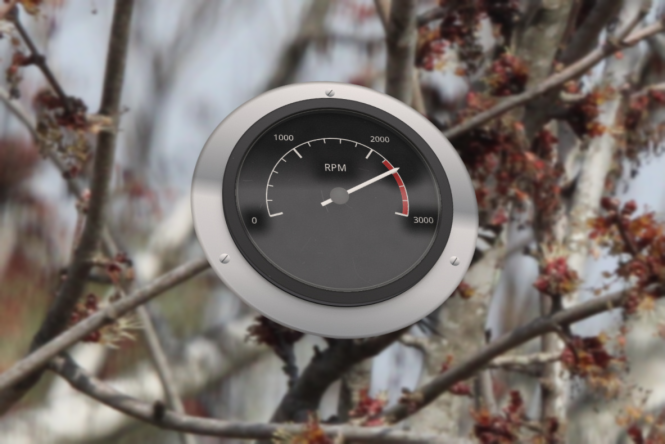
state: 2400 rpm
